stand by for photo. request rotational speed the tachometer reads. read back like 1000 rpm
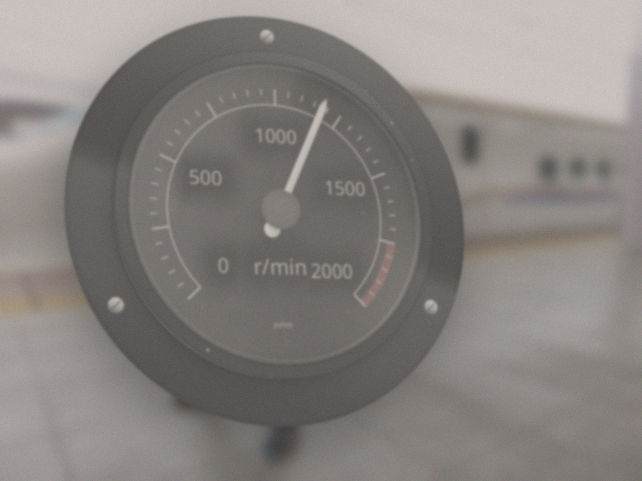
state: 1175 rpm
